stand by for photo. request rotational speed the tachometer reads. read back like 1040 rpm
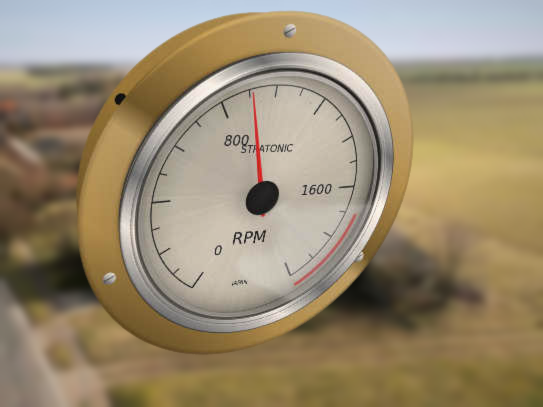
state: 900 rpm
